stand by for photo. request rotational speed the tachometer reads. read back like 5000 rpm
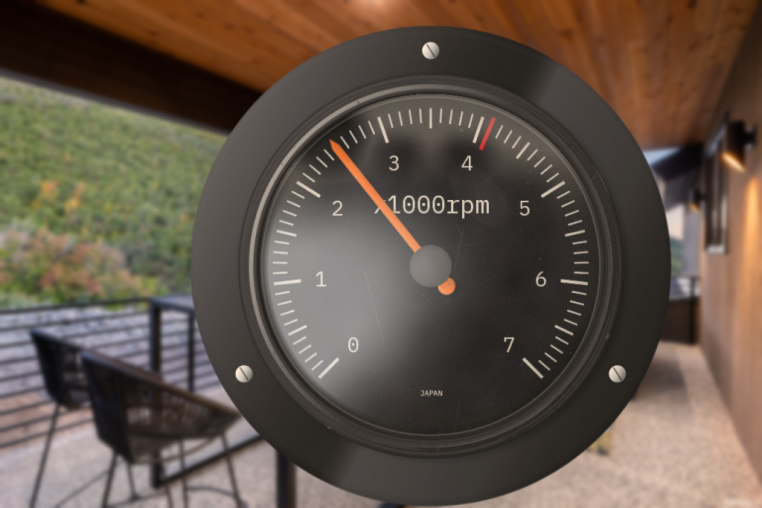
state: 2500 rpm
